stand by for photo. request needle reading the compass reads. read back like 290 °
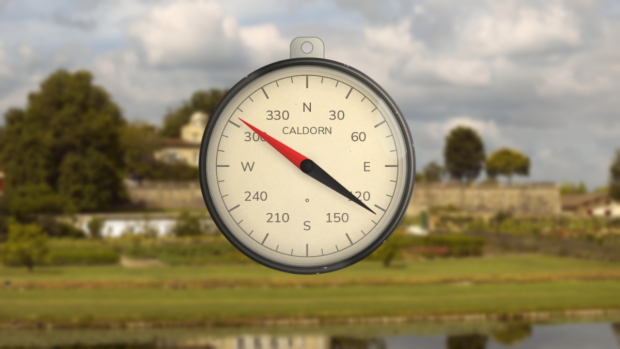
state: 305 °
